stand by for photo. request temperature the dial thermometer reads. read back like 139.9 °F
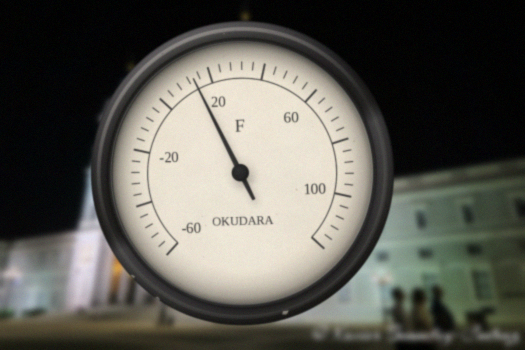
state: 14 °F
